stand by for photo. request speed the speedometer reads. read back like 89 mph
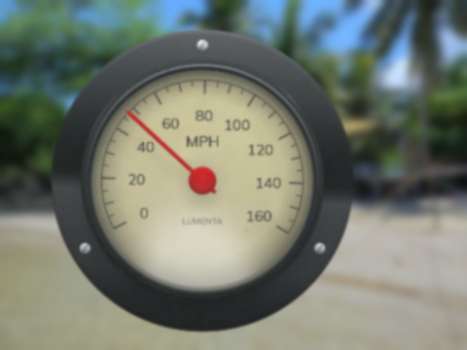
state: 47.5 mph
